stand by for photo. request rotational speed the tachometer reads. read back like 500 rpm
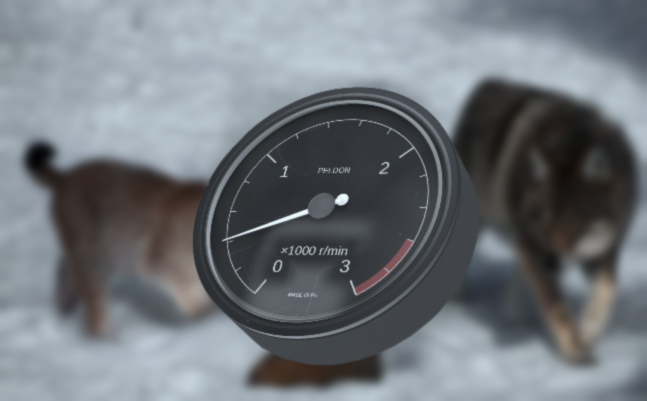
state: 400 rpm
